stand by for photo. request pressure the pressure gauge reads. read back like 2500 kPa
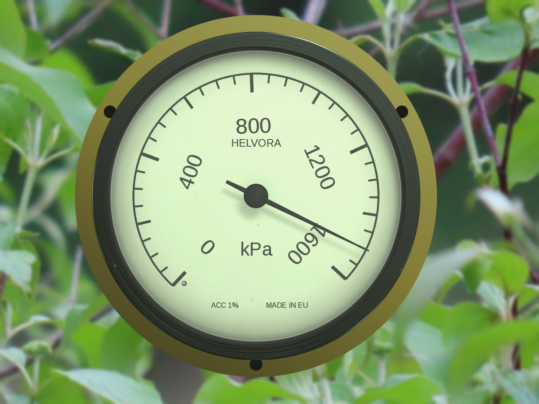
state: 1500 kPa
